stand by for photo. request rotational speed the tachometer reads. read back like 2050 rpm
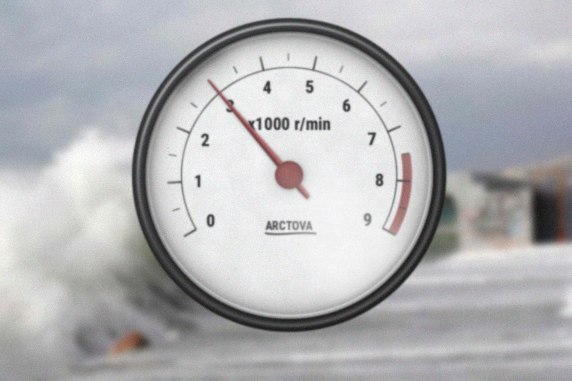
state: 3000 rpm
